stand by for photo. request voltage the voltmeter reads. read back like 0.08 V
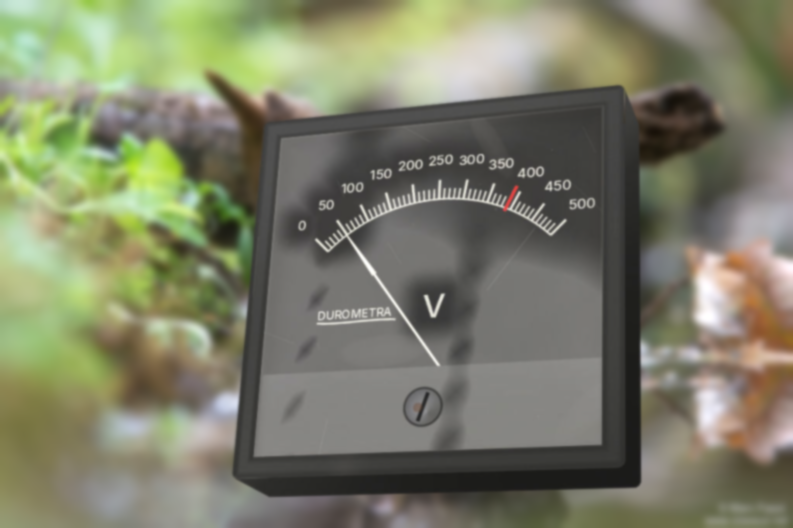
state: 50 V
